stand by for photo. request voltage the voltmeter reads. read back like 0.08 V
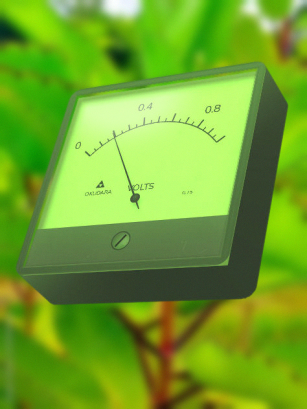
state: 0.2 V
